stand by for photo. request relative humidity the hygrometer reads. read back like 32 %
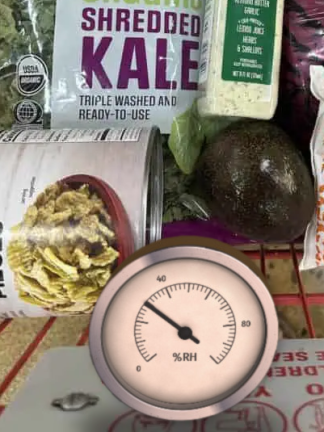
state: 30 %
